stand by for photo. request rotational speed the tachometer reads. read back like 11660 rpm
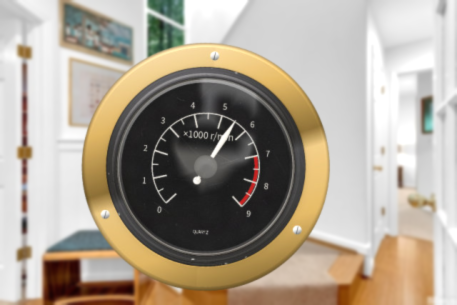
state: 5500 rpm
